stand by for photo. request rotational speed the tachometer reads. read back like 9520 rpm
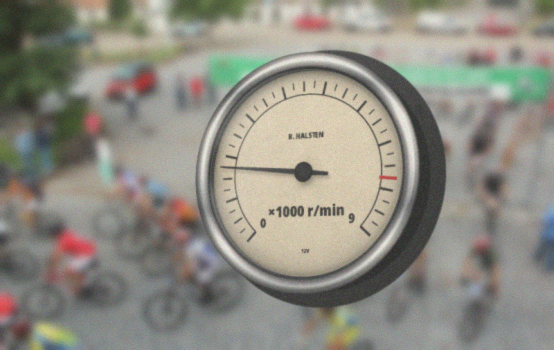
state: 1750 rpm
